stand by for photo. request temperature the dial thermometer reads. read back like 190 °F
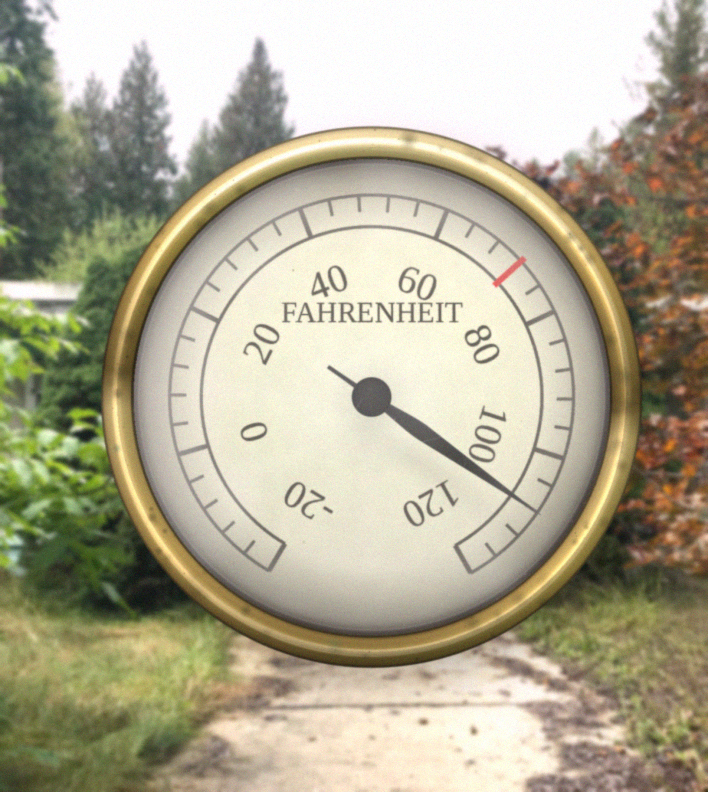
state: 108 °F
